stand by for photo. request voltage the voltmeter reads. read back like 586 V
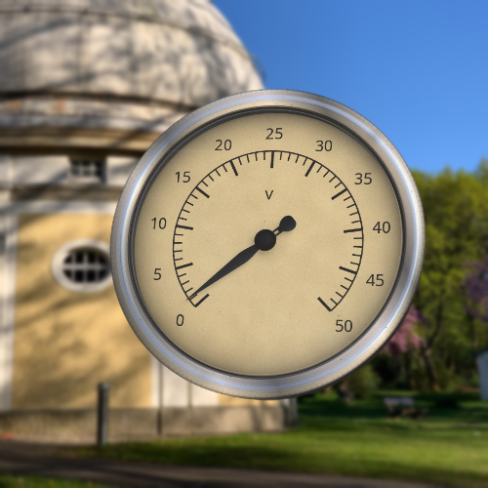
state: 1 V
